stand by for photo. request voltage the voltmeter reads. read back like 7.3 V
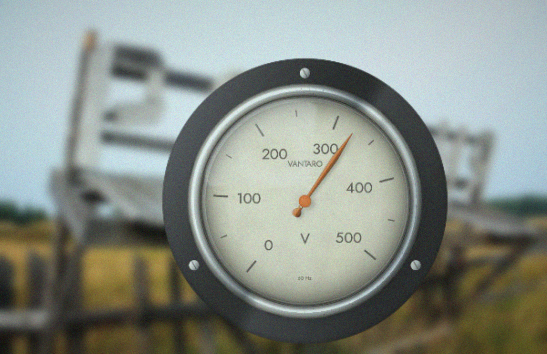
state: 325 V
